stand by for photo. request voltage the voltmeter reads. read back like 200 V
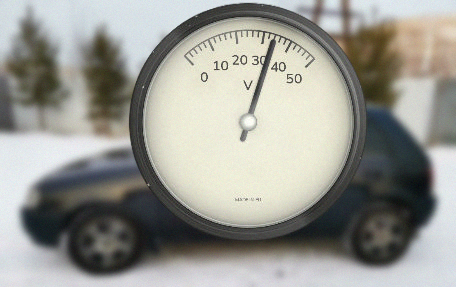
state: 34 V
